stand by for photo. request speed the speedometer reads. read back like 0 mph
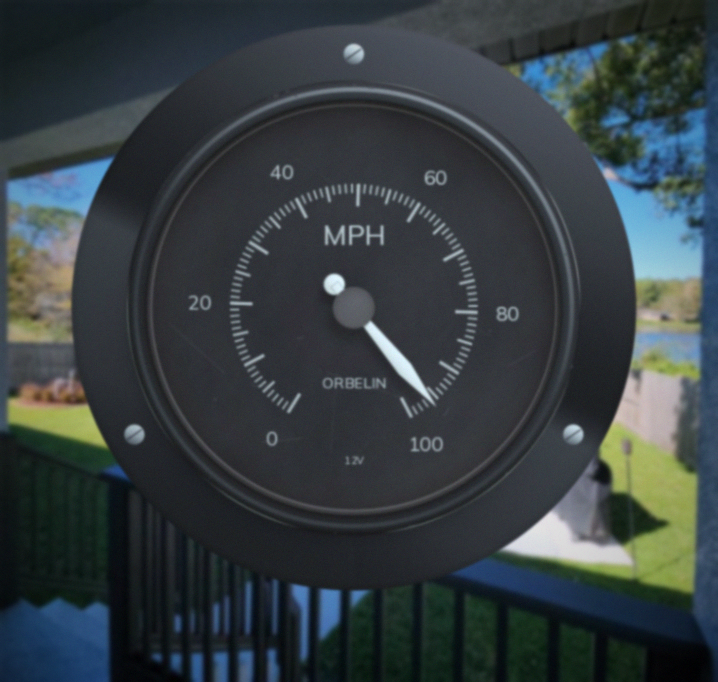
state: 96 mph
